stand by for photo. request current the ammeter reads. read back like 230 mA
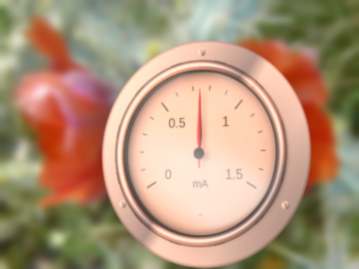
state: 0.75 mA
